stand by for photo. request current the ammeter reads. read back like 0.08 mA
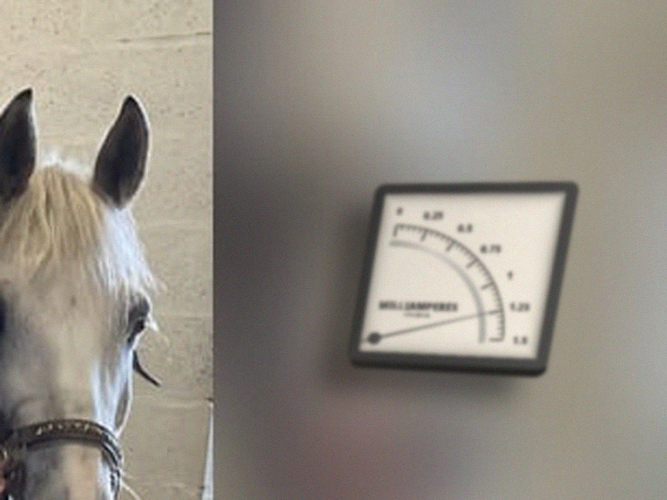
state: 1.25 mA
